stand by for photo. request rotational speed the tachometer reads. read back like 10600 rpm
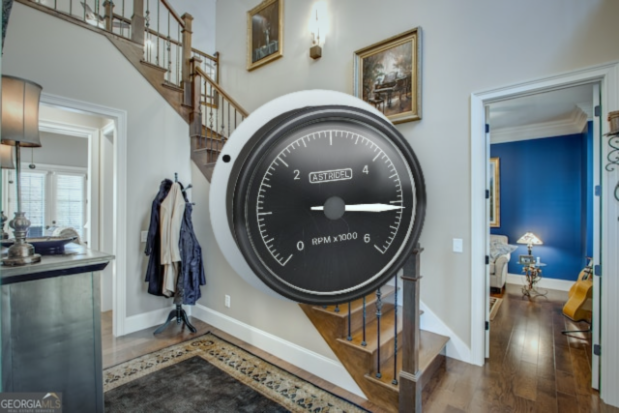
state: 5100 rpm
